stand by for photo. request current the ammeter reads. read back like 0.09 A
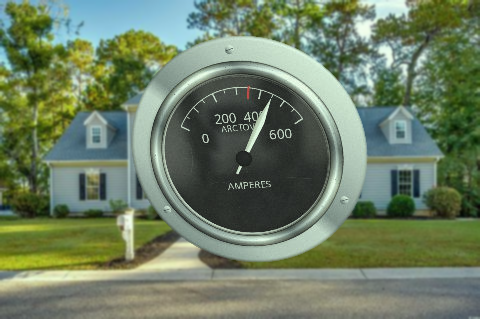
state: 450 A
